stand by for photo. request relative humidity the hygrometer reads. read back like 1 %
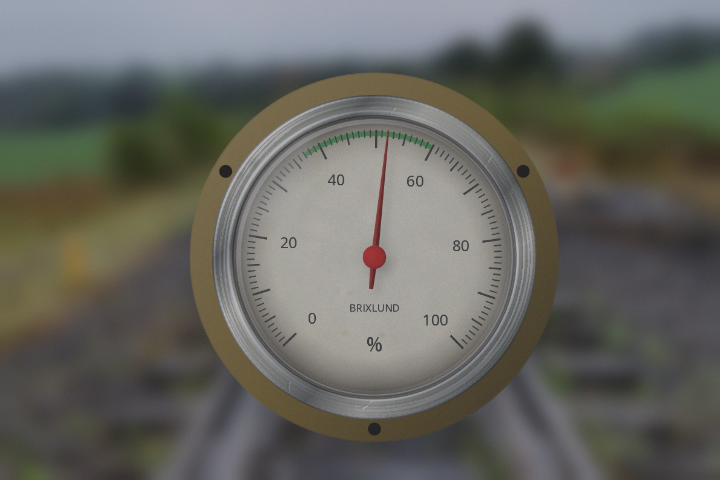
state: 52 %
